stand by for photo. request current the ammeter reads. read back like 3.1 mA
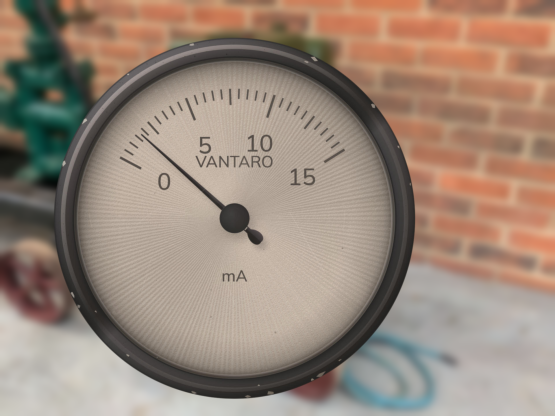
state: 1.75 mA
